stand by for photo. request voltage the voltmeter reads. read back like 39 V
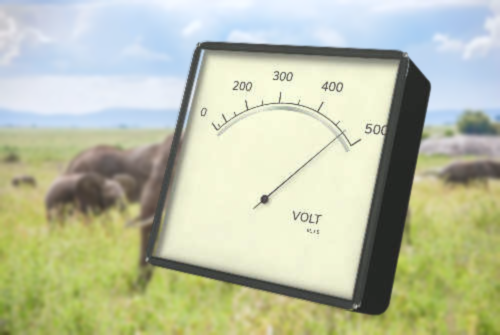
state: 475 V
